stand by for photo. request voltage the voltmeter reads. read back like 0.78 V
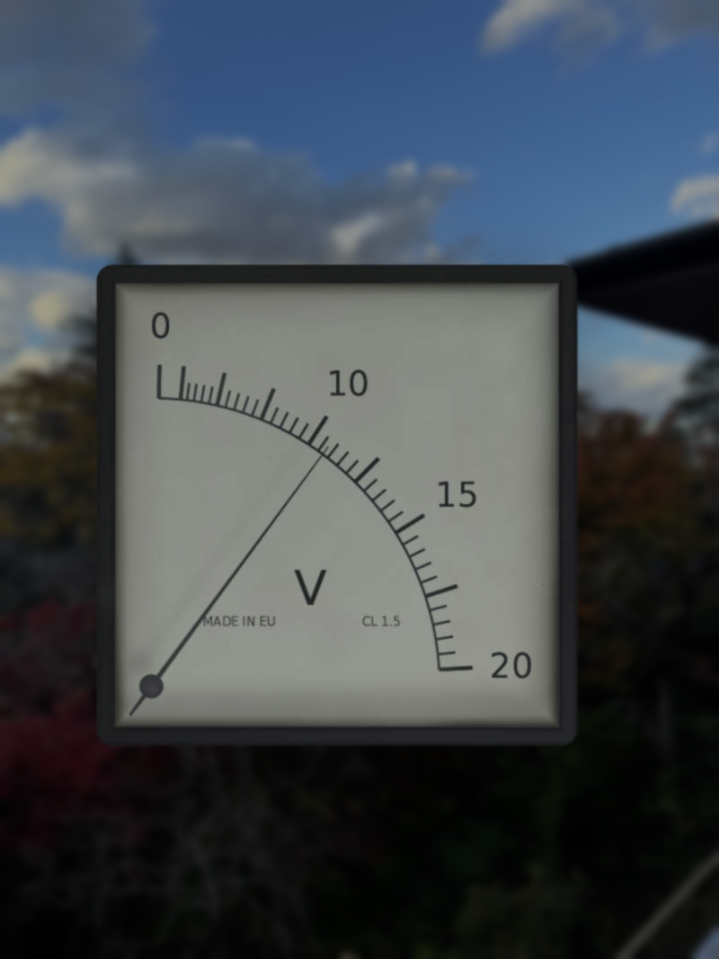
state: 10.75 V
